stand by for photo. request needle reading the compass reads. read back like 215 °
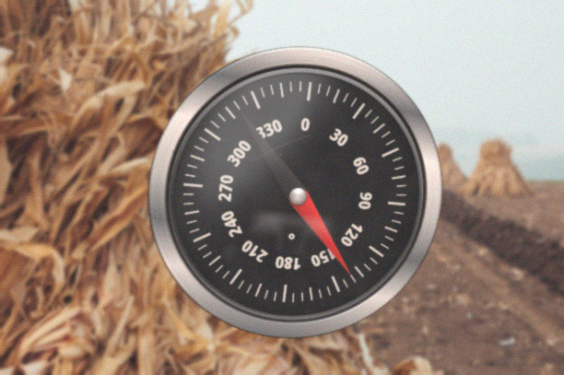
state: 140 °
